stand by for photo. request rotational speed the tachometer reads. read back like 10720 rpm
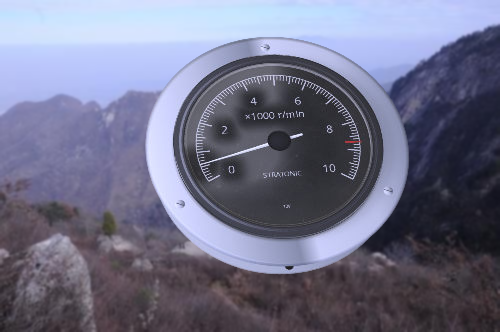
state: 500 rpm
